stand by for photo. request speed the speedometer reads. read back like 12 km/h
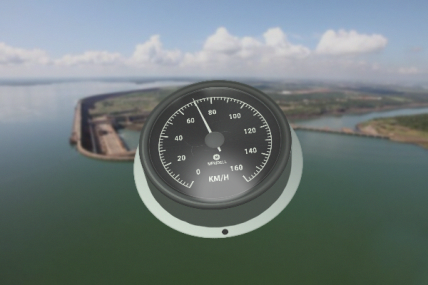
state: 70 km/h
